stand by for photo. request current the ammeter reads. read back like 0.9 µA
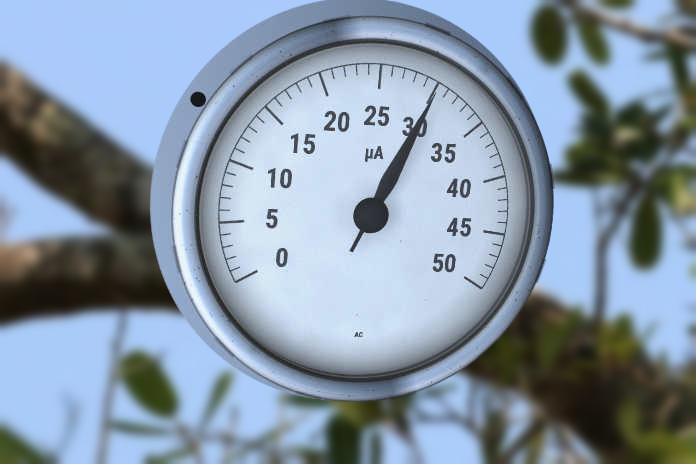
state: 30 µA
